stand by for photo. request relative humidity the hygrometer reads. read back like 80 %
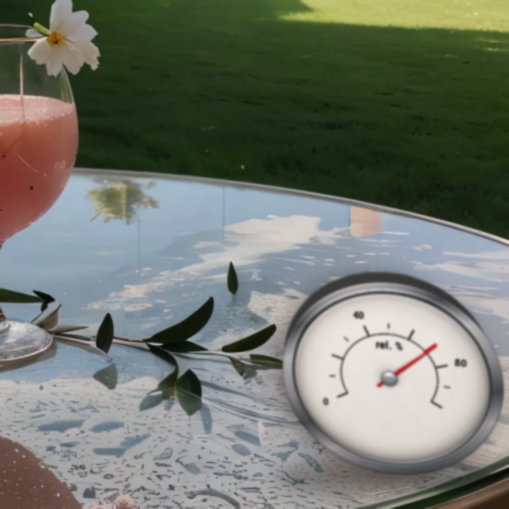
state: 70 %
